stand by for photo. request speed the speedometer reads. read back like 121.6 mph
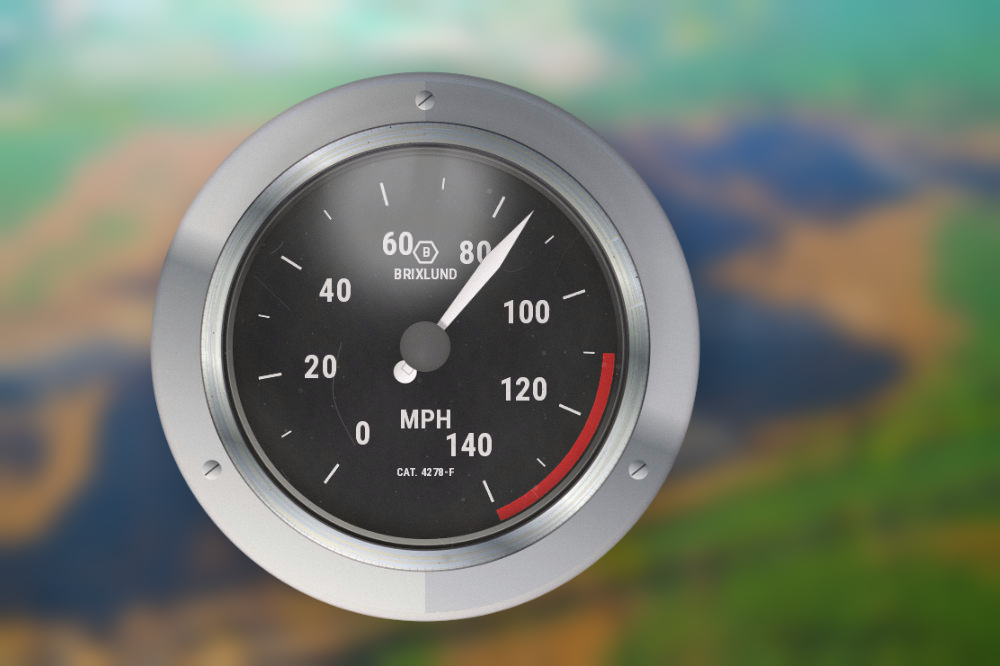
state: 85 mph
